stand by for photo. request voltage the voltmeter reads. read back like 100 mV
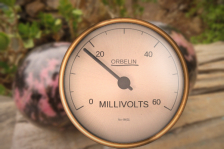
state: 17.5 mV
